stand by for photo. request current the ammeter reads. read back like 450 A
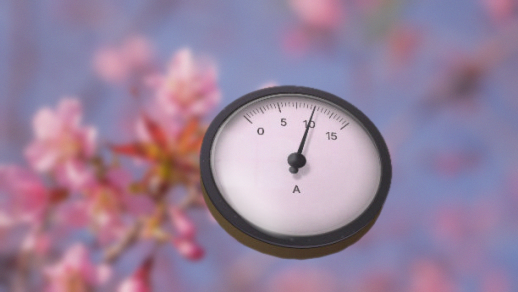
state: 10 A
